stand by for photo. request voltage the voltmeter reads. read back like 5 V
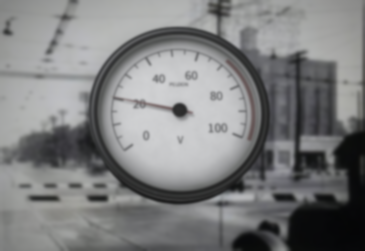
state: 20 V
